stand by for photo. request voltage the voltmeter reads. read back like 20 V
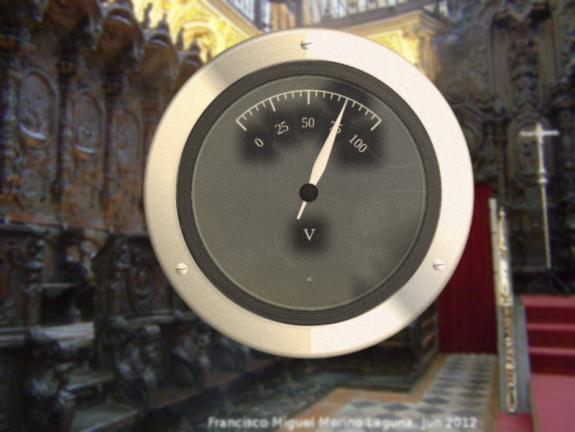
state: 75 V
